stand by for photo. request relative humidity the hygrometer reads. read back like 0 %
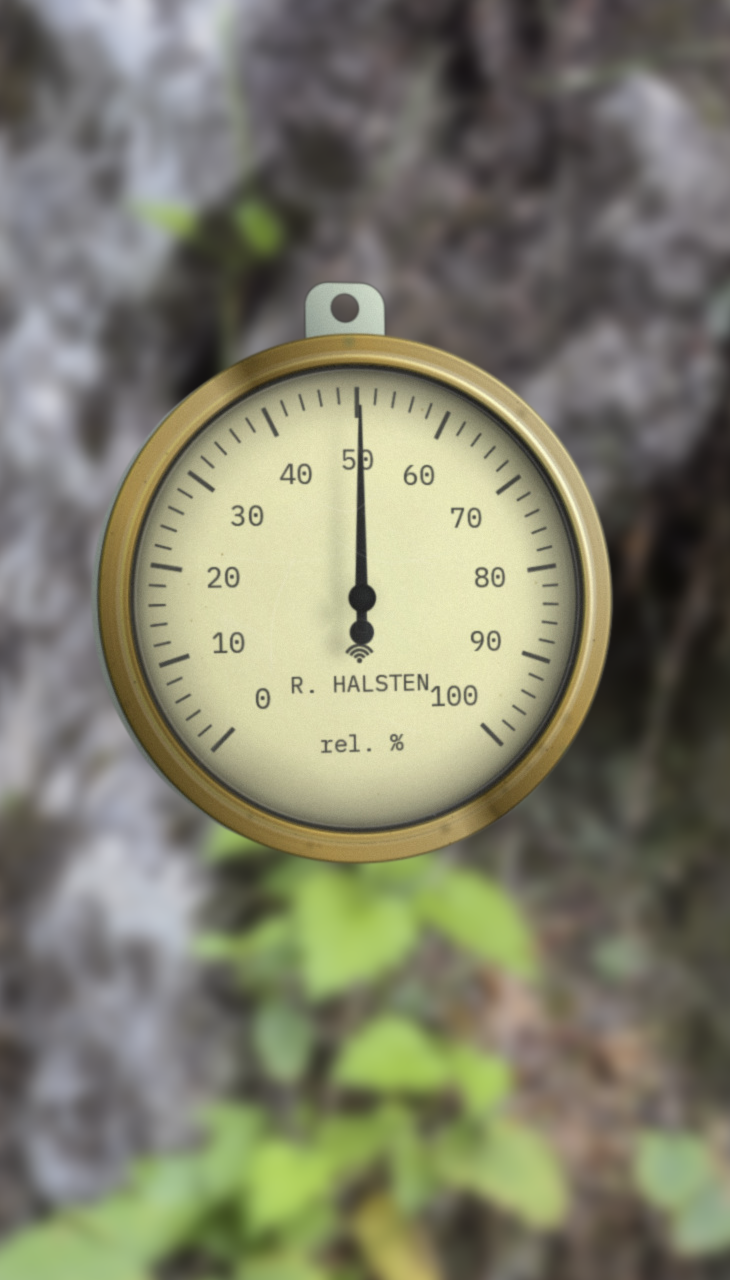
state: 50 %
